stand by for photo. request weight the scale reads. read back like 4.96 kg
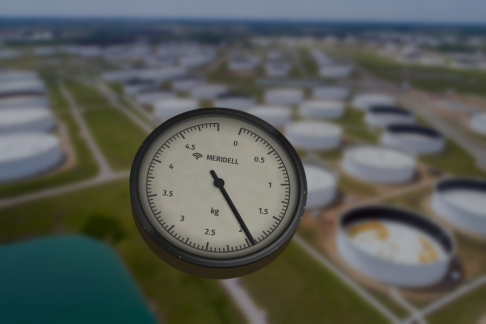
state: 1.95 kg
